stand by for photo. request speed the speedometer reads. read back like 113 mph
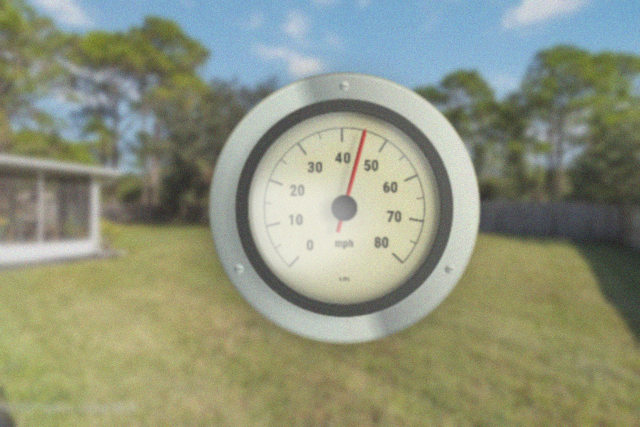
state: 45 mph
